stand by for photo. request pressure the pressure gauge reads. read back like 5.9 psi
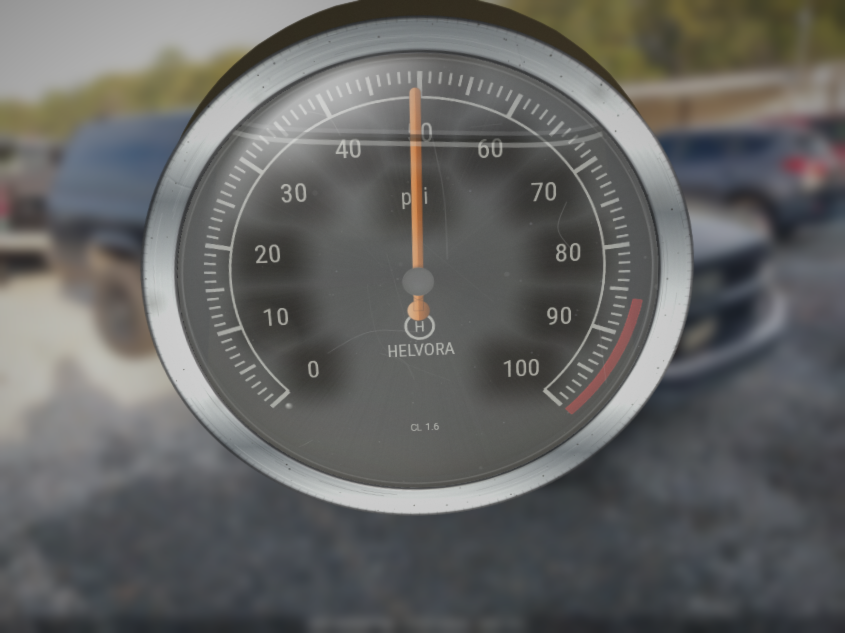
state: 49.5 psi
